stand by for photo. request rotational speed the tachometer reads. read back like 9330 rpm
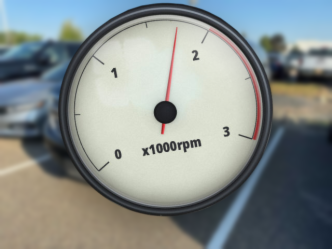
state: 1750 rpm
